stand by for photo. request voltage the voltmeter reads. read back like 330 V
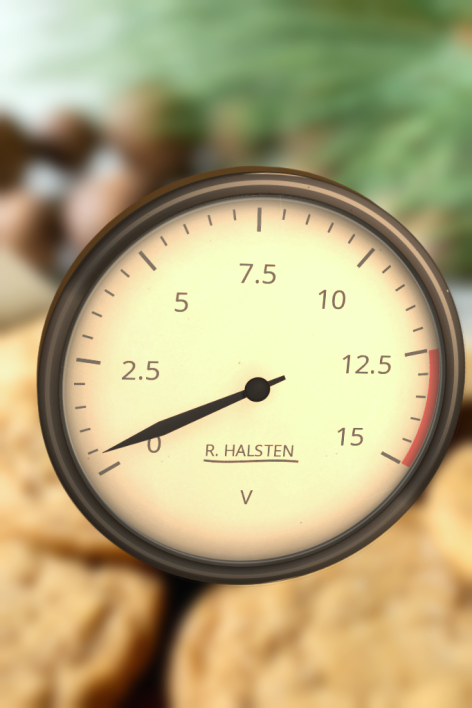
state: 0.5 V
